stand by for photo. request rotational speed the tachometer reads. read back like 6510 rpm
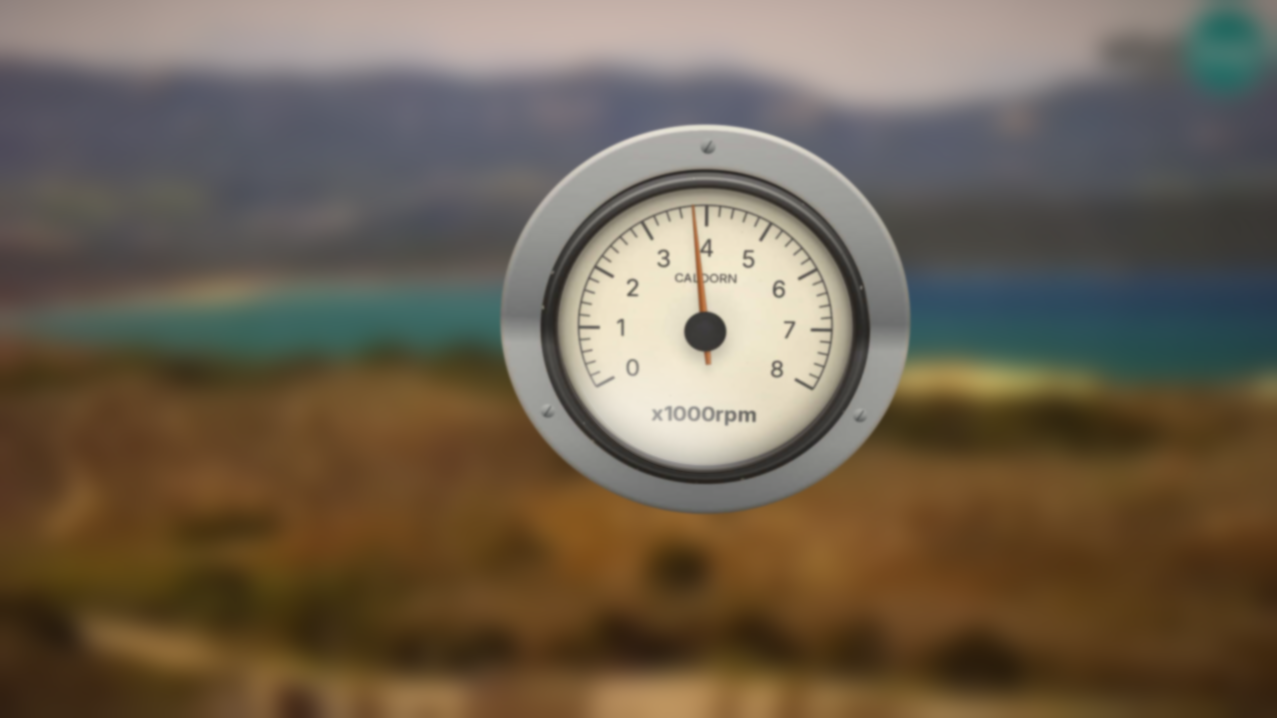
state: 3800 rpm
